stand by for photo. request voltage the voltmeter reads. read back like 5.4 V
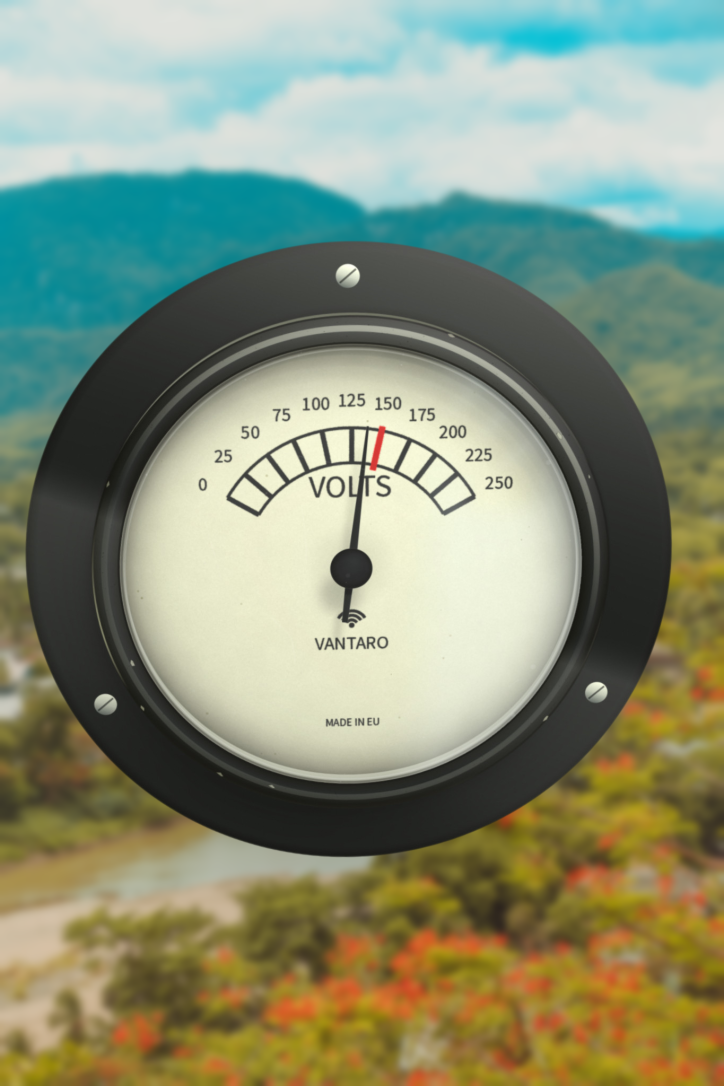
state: 137.5 V
